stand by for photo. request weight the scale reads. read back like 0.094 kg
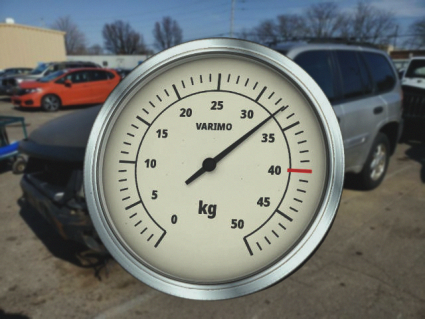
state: 33 kg
